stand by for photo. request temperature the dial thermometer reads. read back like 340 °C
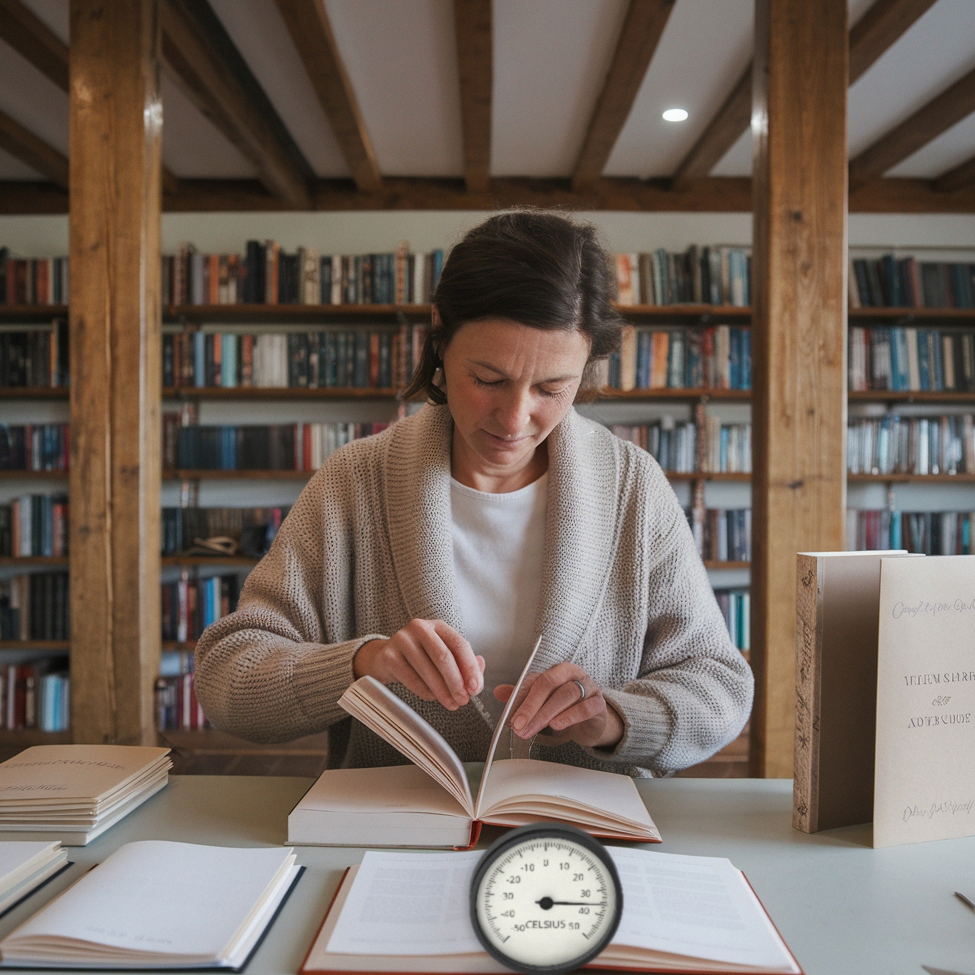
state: 35 °C
